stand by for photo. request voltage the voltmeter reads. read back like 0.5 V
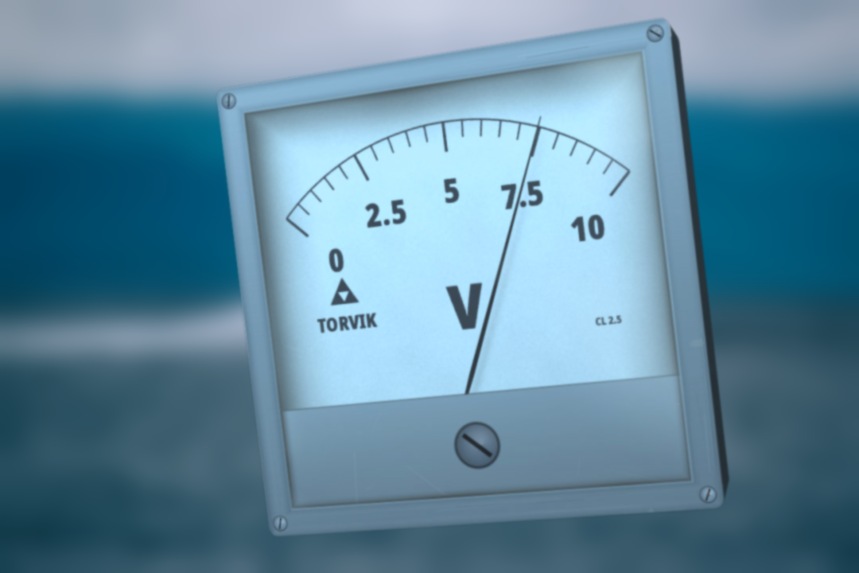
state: 7.5 V
